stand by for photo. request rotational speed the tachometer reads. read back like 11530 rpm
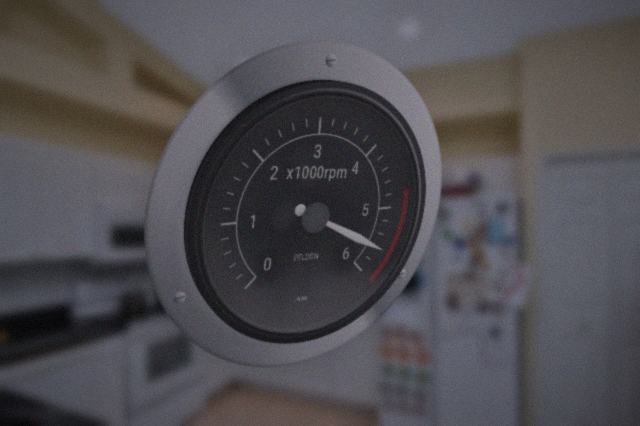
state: 5600 rpm
